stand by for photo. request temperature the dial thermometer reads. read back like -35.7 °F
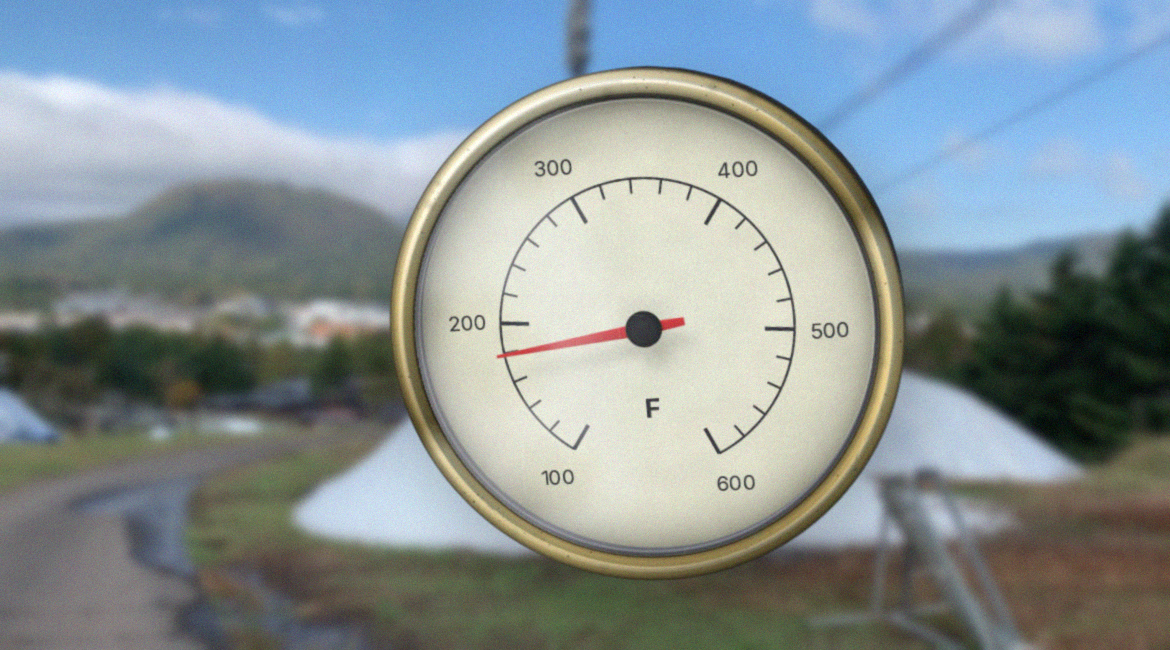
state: 180 °F
